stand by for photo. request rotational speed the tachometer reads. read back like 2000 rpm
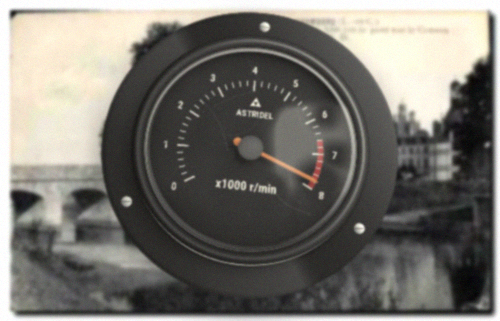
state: 7800 rpm
